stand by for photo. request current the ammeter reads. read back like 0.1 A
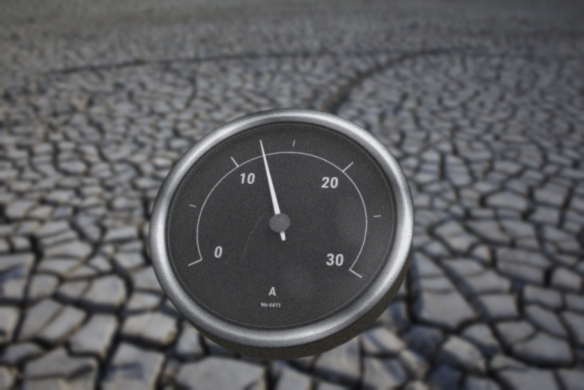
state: 12.5 A
